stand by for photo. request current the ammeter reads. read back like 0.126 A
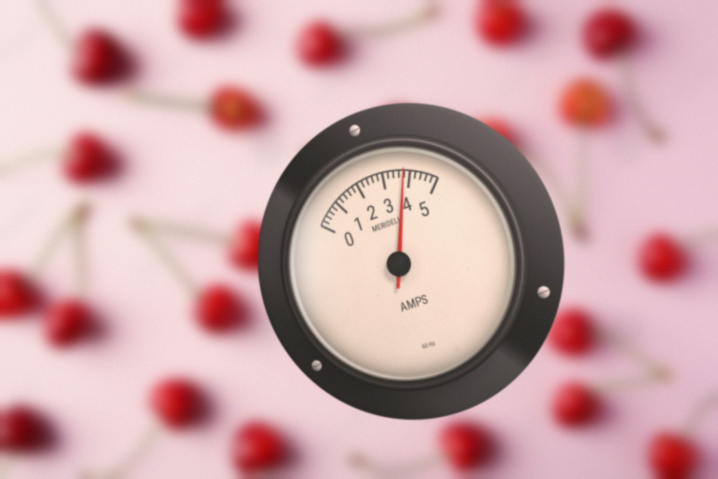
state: 3.8 A
